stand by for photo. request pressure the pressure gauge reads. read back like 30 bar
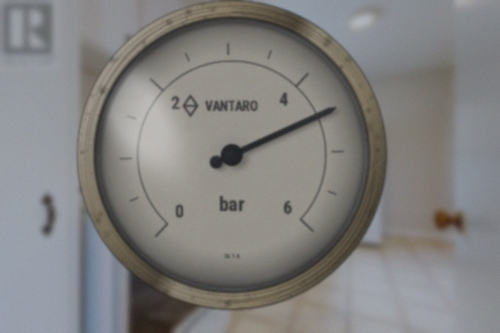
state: 4.5 bar
